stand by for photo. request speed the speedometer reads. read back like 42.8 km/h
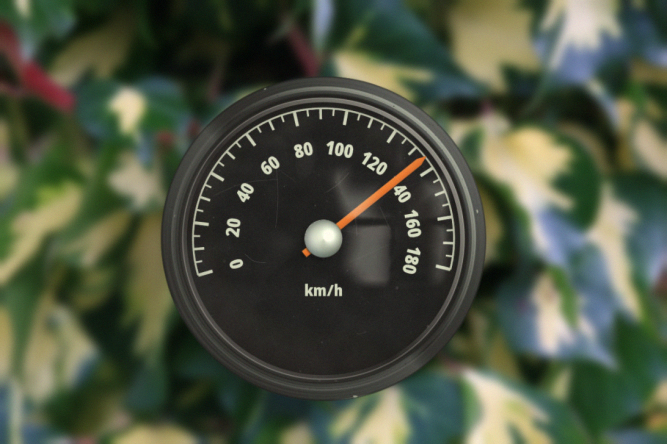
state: 135 km/h
